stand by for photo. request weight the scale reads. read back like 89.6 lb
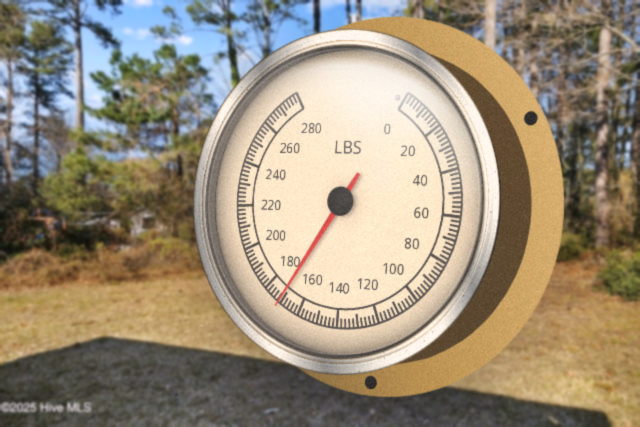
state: 170 lb
